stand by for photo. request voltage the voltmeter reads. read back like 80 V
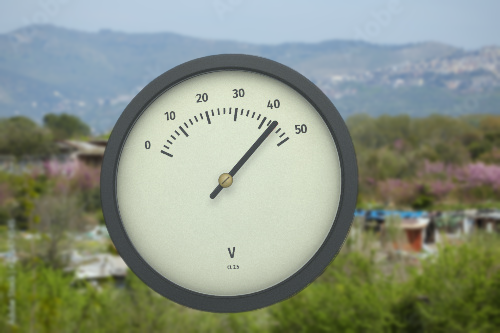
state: 44 V
